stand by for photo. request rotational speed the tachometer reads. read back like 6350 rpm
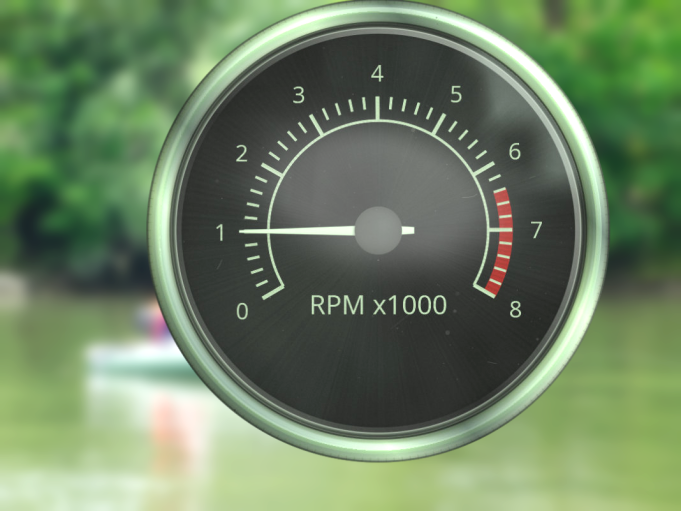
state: 1000 rpm
